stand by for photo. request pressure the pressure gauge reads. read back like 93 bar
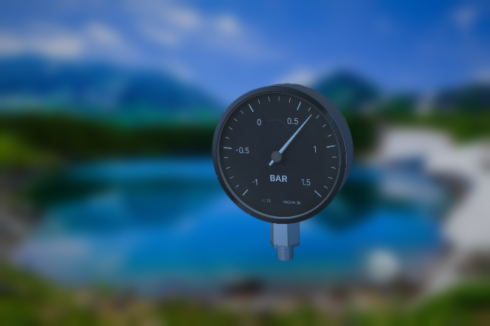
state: 0.65 bar
